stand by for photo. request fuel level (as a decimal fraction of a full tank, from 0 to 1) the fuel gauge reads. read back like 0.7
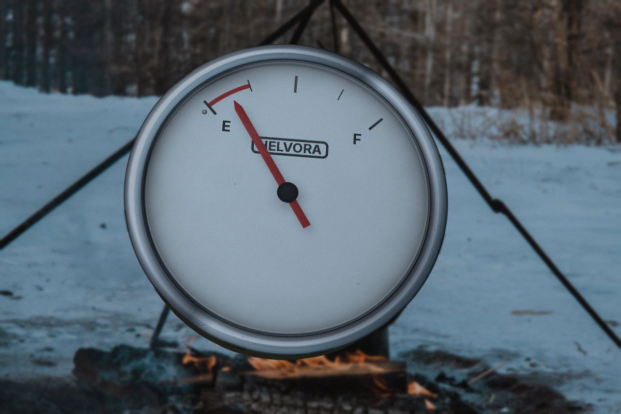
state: 0.125
